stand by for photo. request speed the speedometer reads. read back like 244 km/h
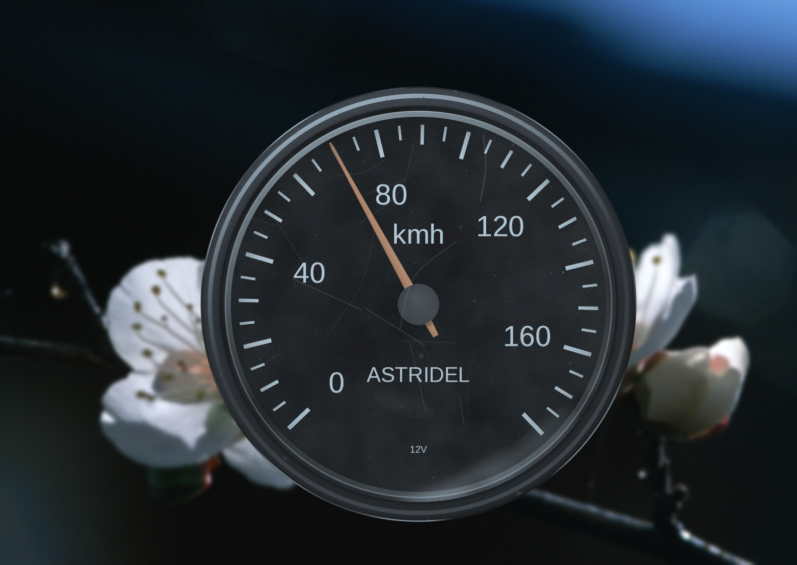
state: 70 km/h
